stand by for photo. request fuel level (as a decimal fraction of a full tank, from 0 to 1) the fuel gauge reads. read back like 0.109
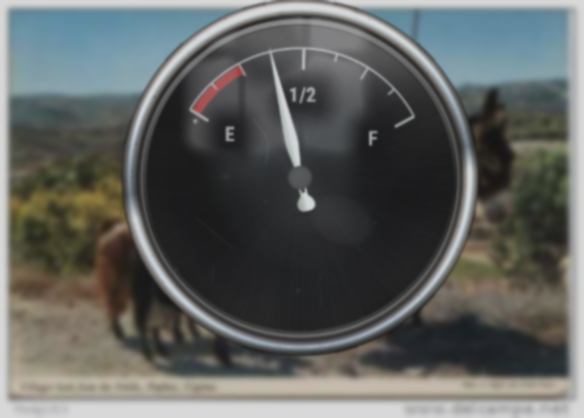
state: 0.375
